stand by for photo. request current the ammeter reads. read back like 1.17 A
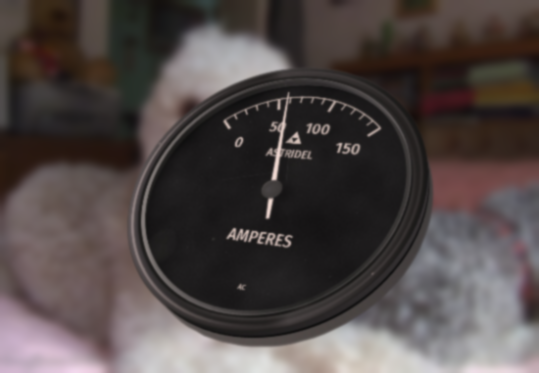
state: 60 A
